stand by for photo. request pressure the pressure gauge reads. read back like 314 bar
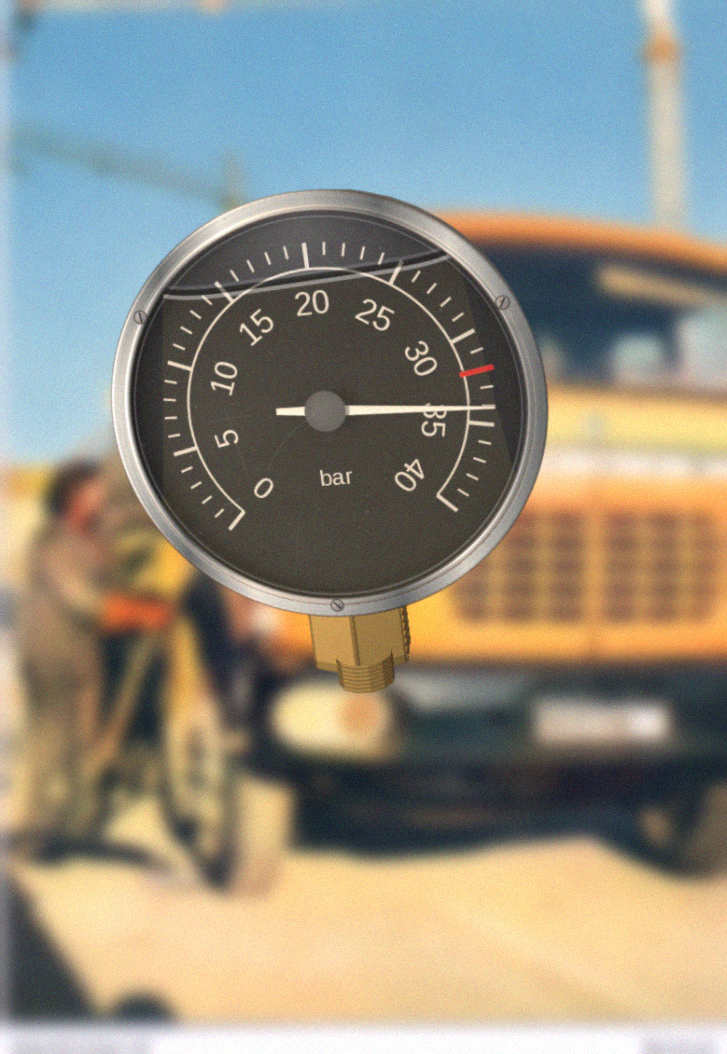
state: 34 bar
